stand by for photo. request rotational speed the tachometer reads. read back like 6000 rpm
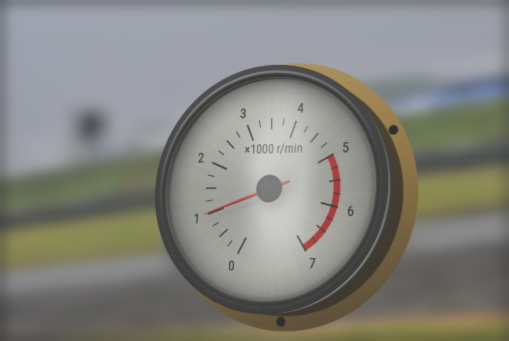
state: 1000 rpm
